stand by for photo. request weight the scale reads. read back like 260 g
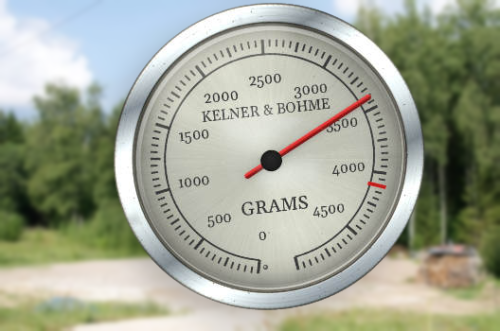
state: 3400 g
